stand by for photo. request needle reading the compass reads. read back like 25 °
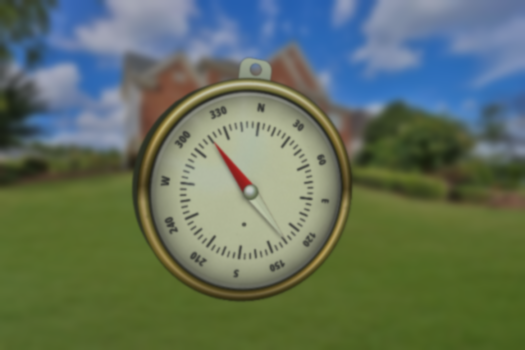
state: 315 °
